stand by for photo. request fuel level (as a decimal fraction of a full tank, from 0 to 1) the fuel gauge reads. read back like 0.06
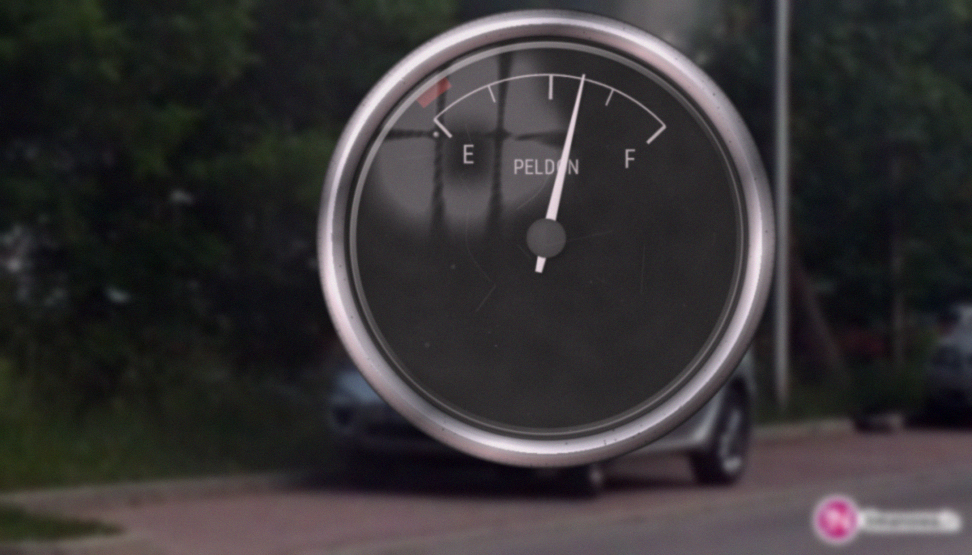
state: 0.625
